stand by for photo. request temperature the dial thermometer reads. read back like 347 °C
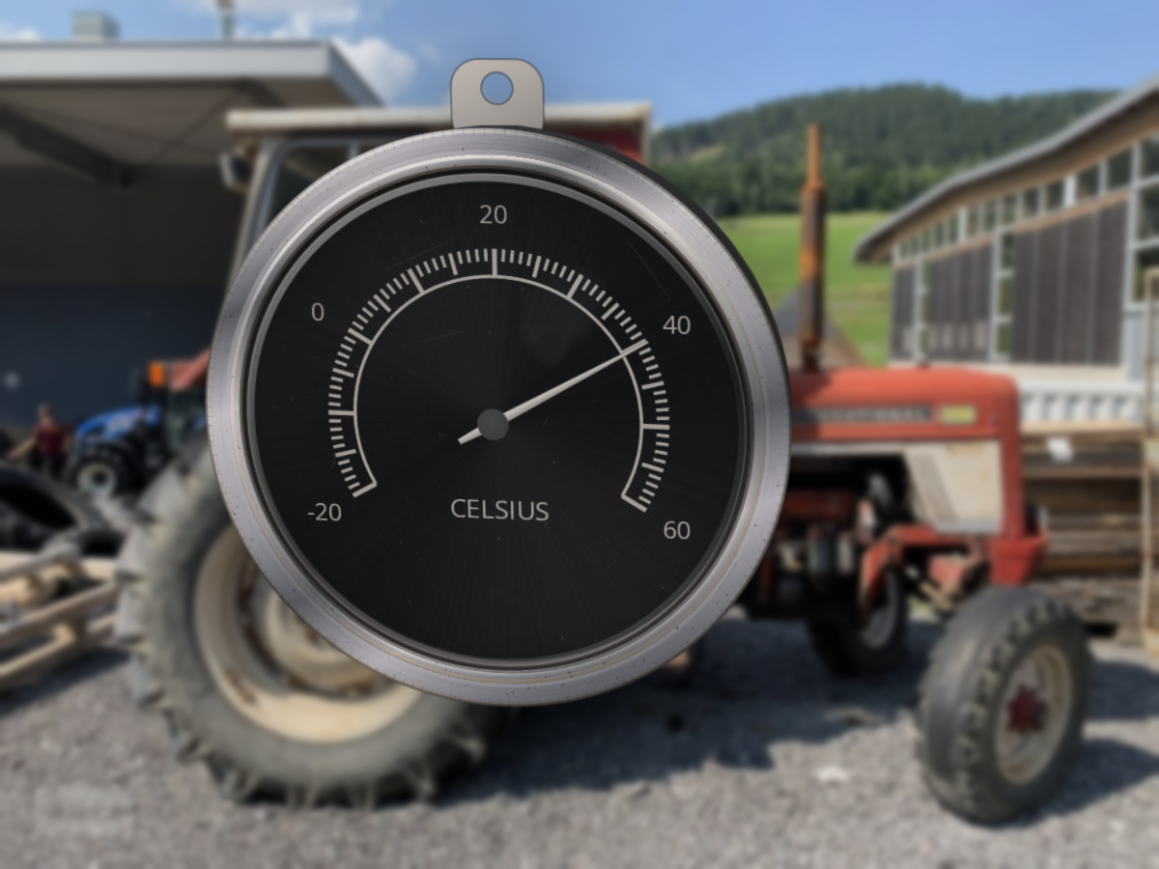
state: 40 °C
